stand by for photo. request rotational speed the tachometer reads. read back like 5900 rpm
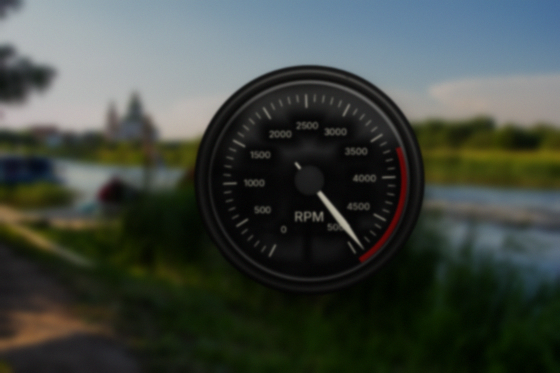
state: 4900 rpm
